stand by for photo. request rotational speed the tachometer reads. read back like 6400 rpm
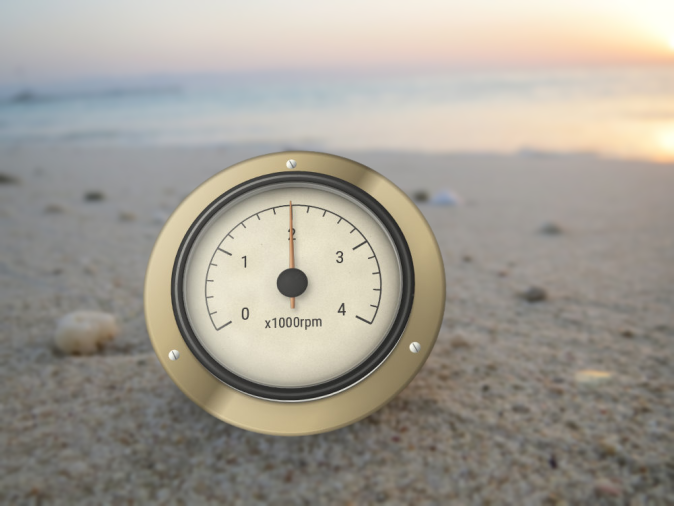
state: 2000 rpm
